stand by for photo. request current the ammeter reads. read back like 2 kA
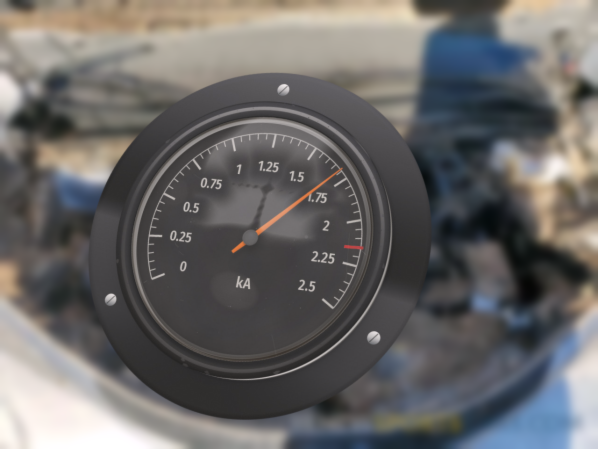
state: 1.7 kA
